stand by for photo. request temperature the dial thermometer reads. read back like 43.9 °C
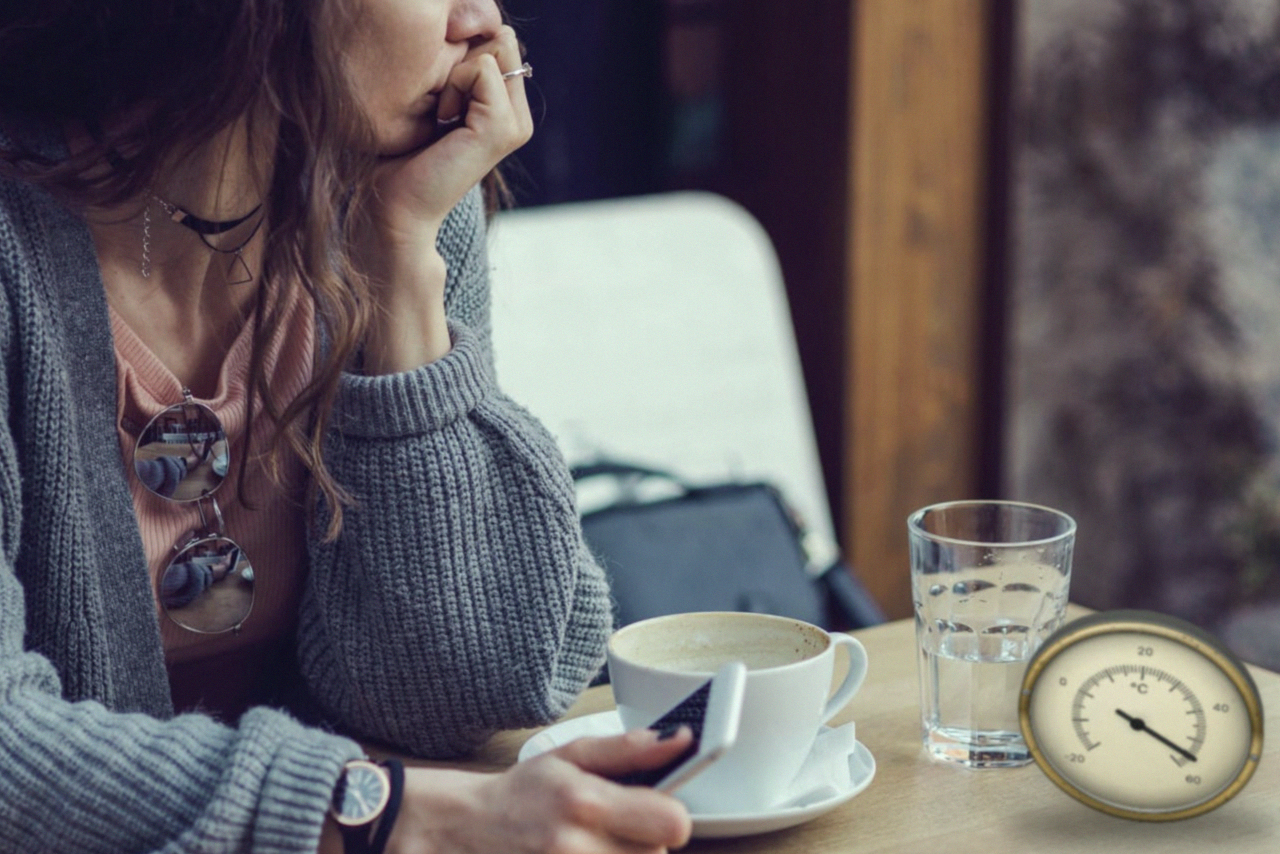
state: 55 °C
